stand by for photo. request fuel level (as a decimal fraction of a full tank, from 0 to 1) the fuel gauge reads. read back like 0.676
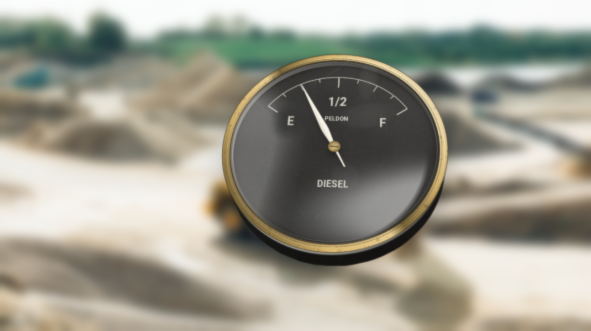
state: 0.25
